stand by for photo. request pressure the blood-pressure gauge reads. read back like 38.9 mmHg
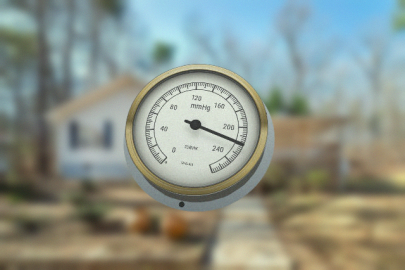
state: 220 mmHg
